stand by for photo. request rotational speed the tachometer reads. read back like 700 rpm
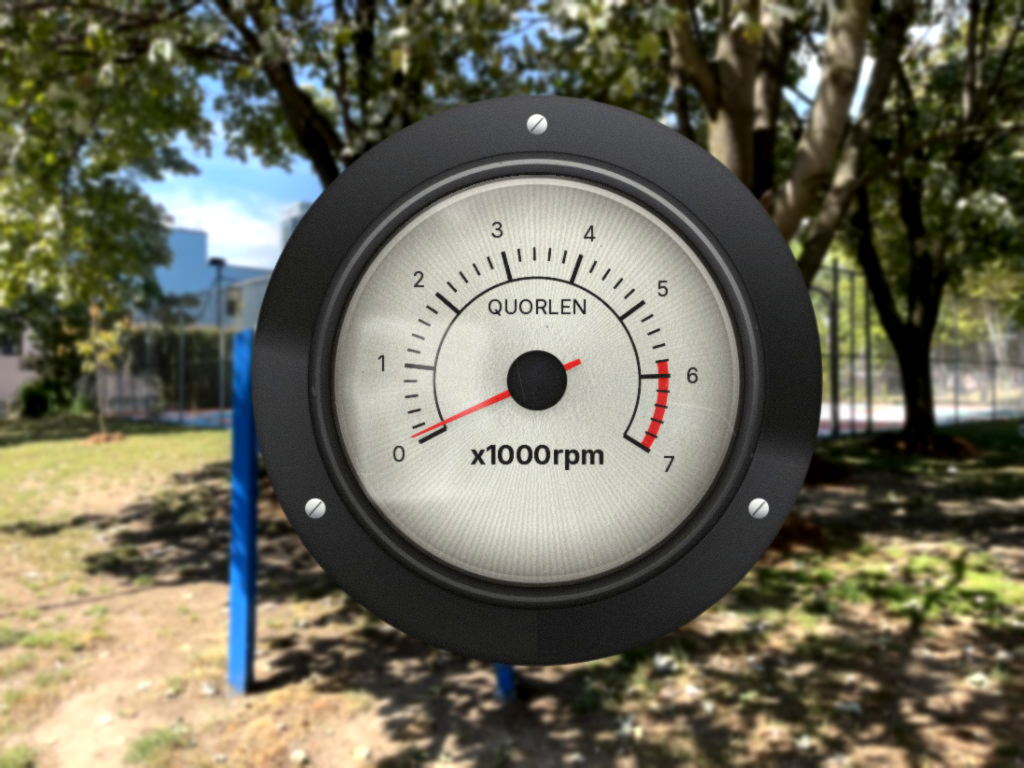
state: 100 rpm
